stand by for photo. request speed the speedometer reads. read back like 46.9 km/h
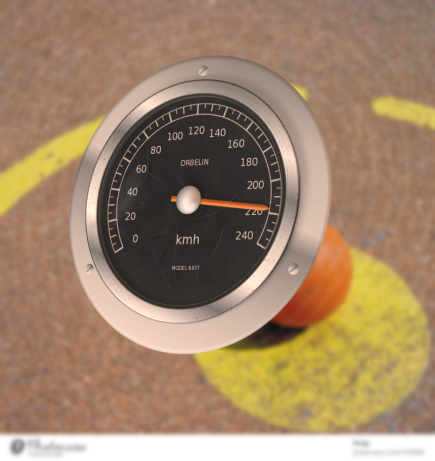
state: 217.5 km/h
